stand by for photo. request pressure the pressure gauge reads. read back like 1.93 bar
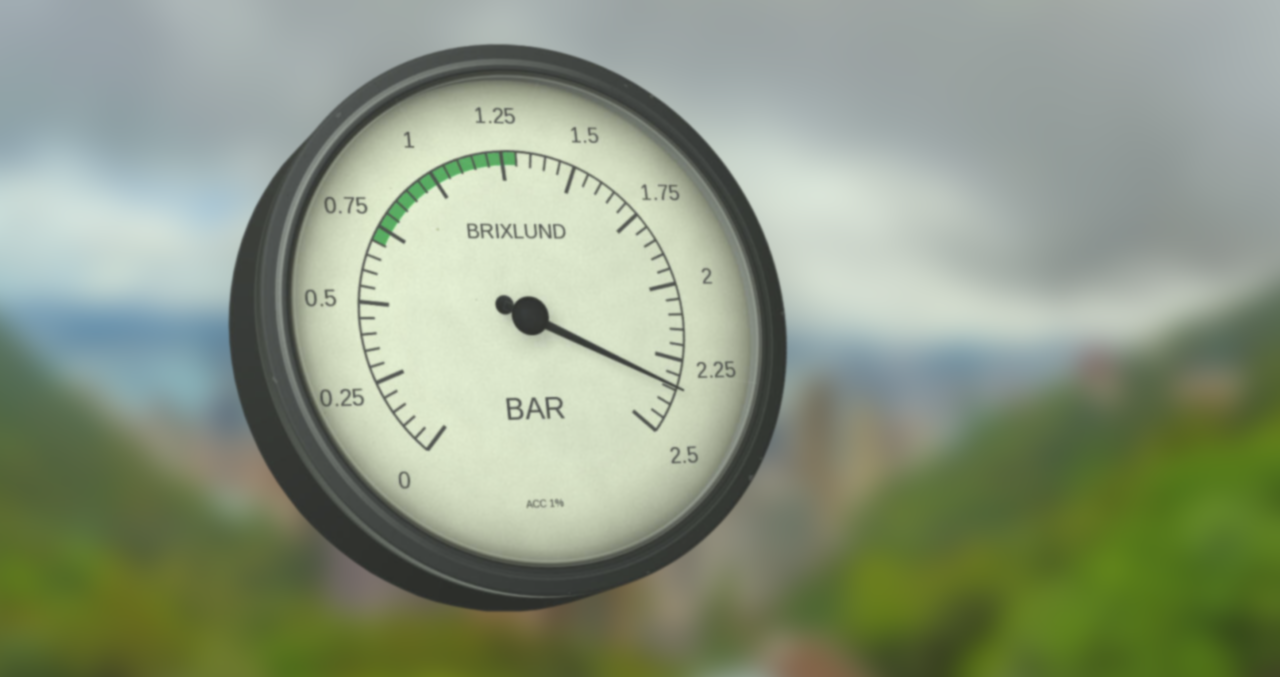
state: 2.35 bar
